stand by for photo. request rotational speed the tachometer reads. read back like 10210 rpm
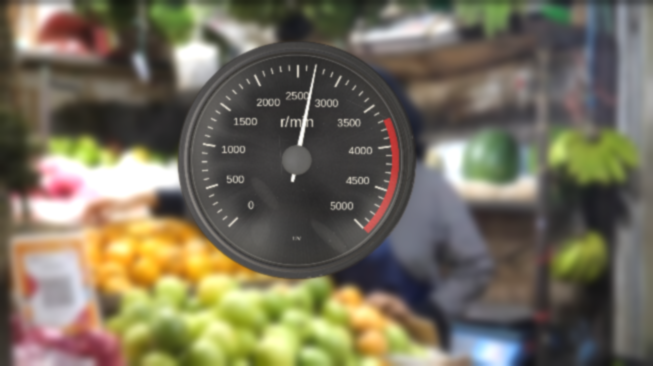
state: 2700 rpm
